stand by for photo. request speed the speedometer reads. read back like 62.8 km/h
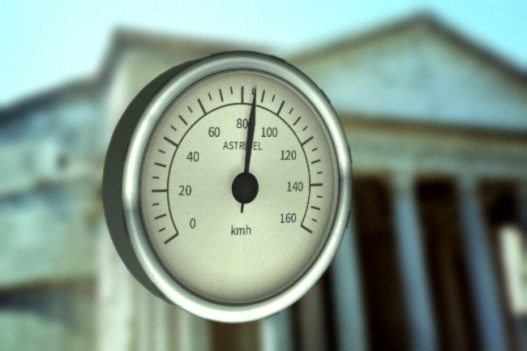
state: 85 km/h
